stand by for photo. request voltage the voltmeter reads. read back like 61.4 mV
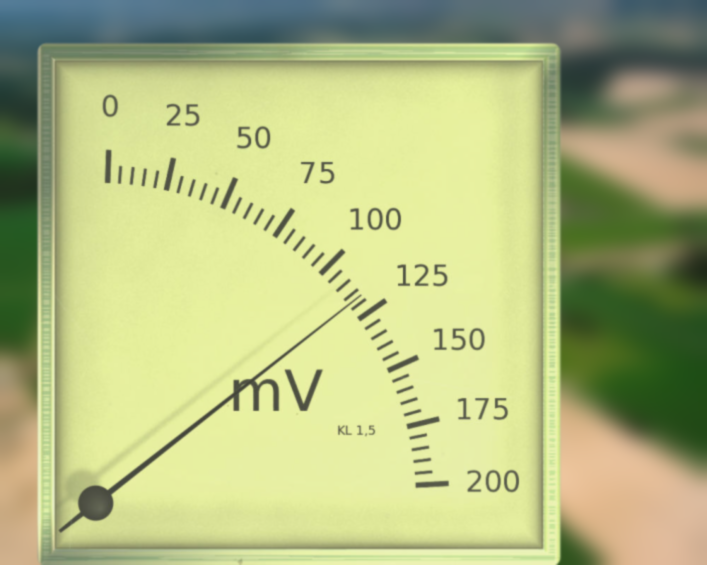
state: 117.5 mV
